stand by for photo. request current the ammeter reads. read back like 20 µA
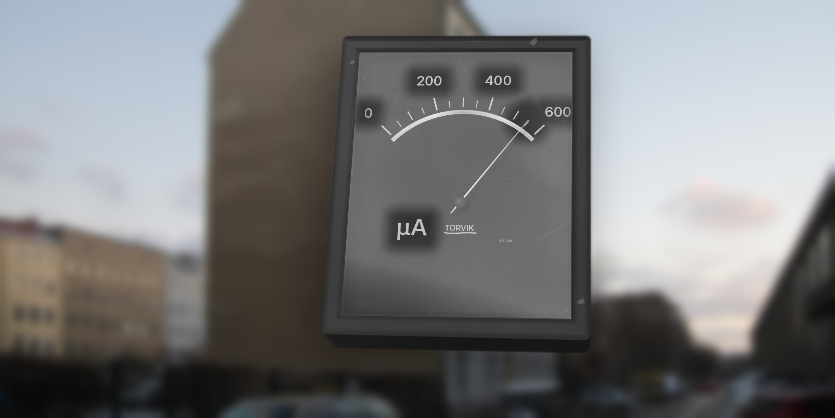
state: 550 µA
